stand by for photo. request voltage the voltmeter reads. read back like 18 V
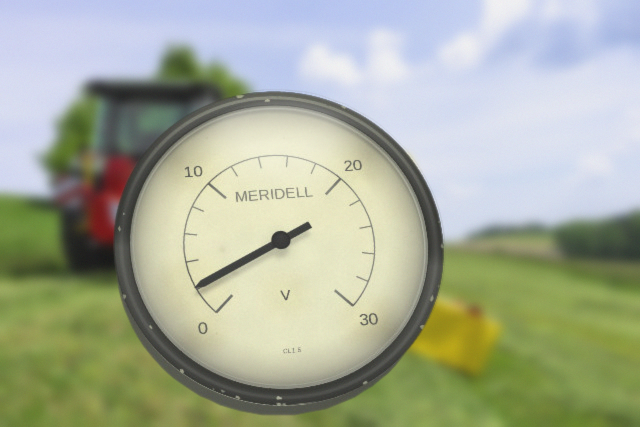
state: 2 V
